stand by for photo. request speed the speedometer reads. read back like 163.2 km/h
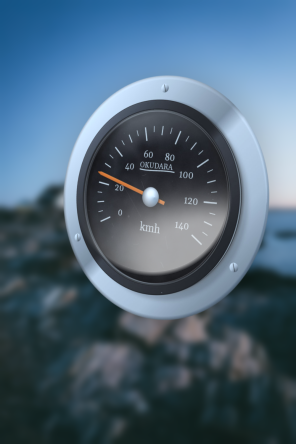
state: 25 km/h
